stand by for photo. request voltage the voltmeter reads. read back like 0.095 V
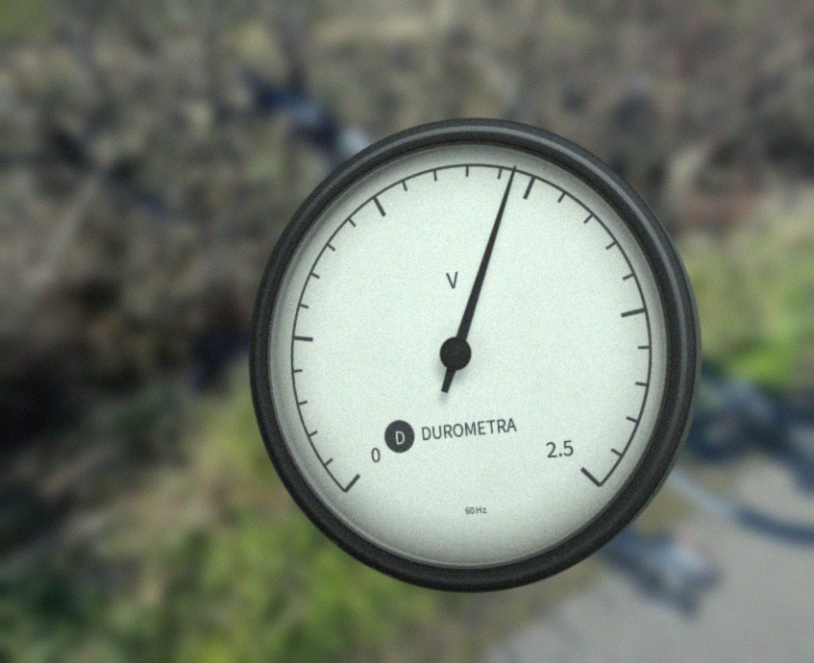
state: 1.45 V
